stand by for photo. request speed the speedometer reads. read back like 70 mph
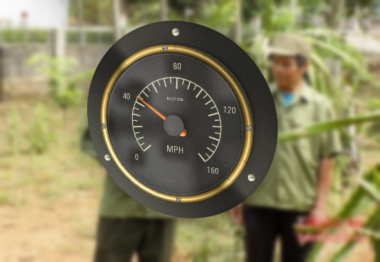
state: 45 mph
